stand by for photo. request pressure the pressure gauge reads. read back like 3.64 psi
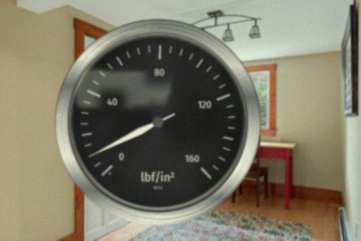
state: 10 psi
